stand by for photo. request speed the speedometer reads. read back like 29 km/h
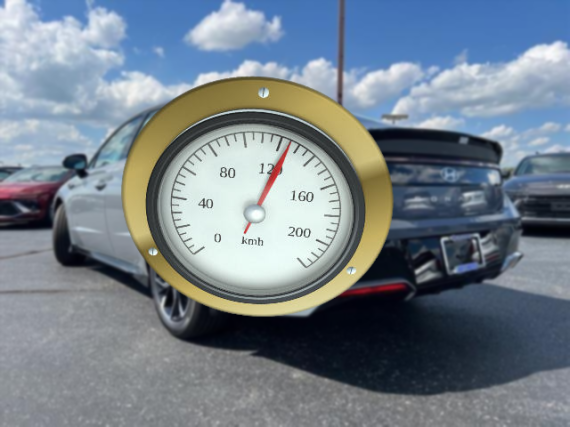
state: 125 km/h
